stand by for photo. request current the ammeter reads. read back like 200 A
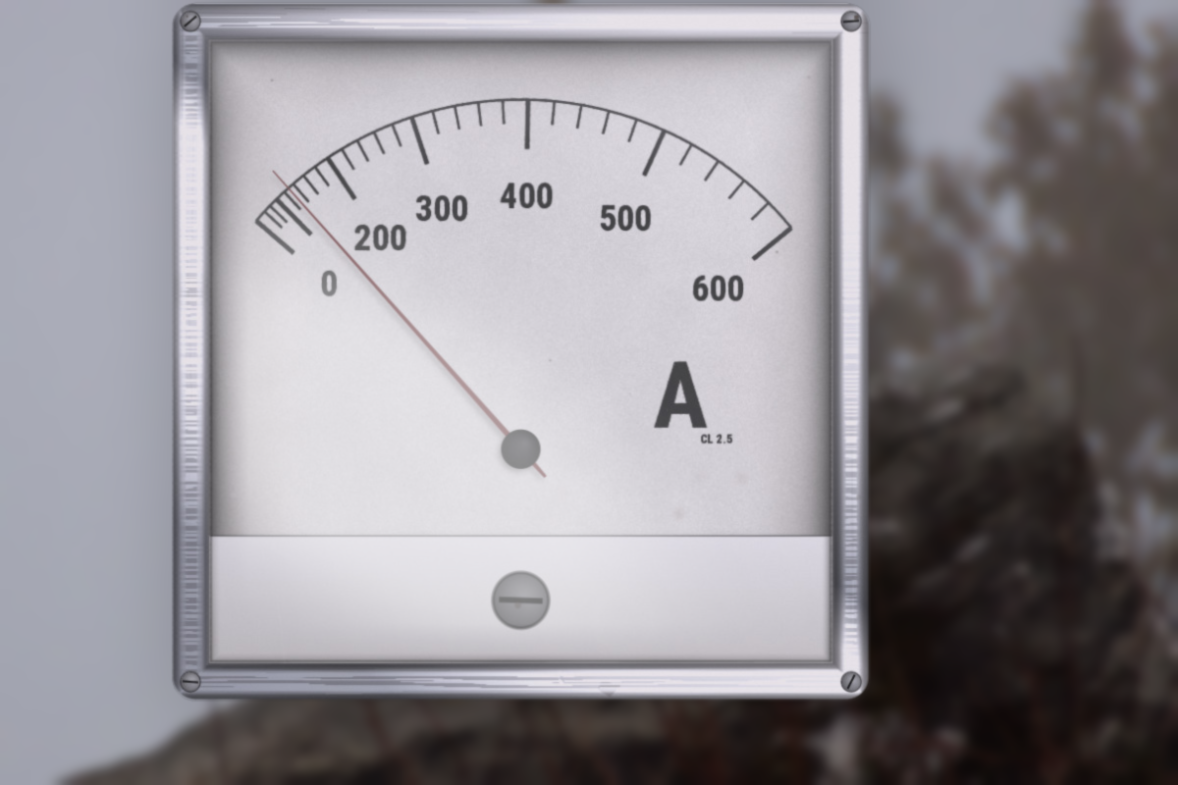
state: 130 A
